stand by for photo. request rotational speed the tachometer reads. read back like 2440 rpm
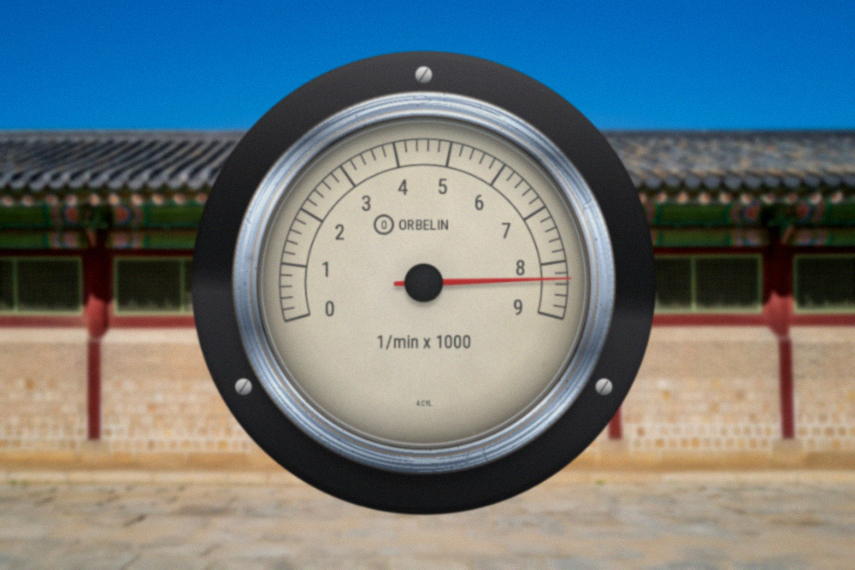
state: 8300 rpm
